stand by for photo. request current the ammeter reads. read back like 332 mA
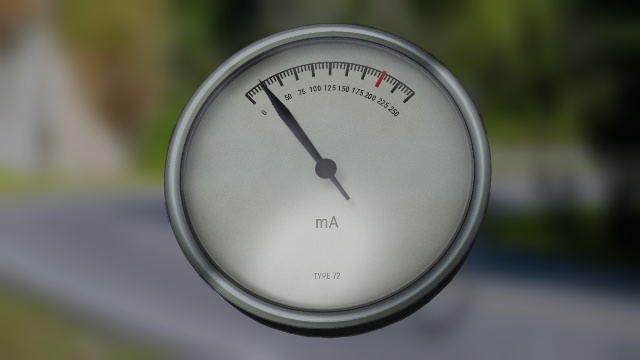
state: 25 mA
